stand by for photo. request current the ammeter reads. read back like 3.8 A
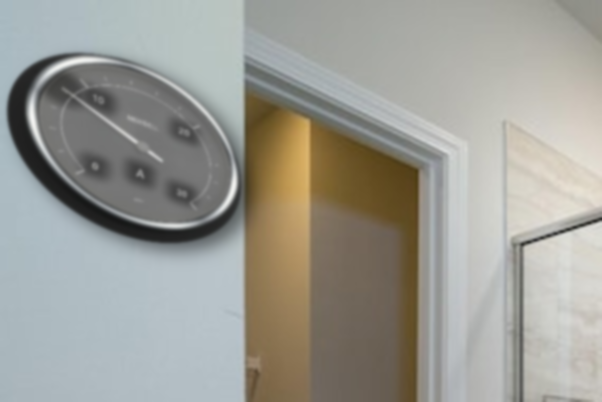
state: 8 A
